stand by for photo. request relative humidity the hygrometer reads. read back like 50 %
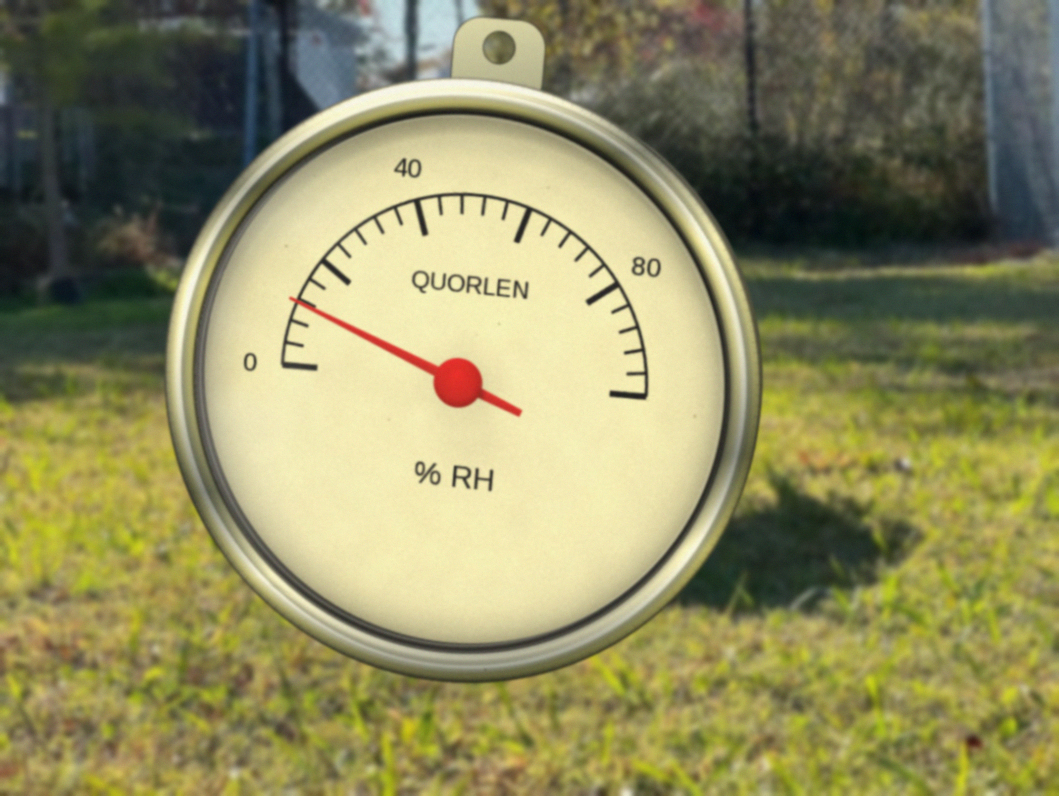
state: 12 %
